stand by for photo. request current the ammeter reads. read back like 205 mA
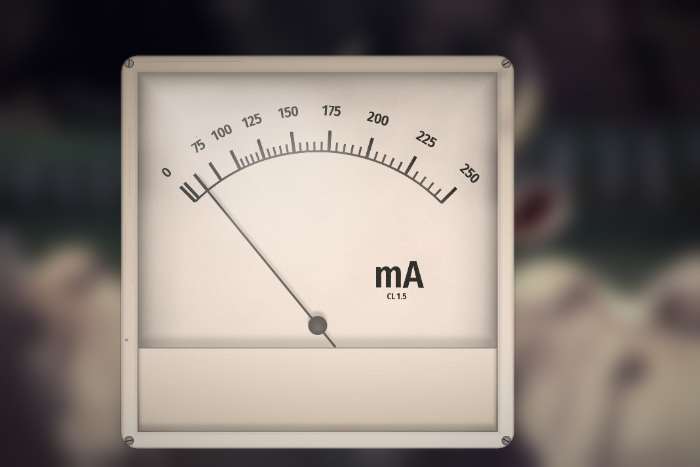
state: 50 mA
